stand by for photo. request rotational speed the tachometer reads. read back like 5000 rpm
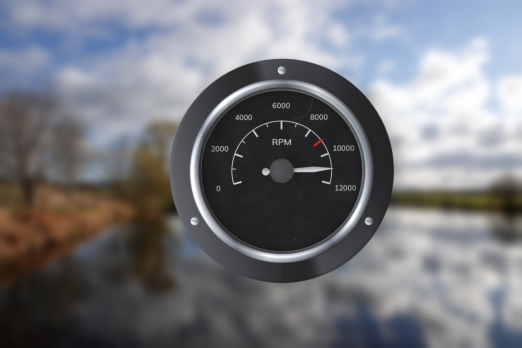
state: 11000 rpm
